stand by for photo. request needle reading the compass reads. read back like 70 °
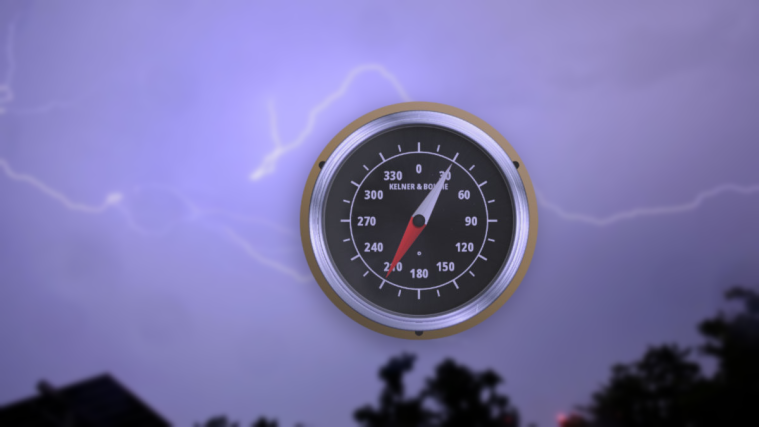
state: 210 °
